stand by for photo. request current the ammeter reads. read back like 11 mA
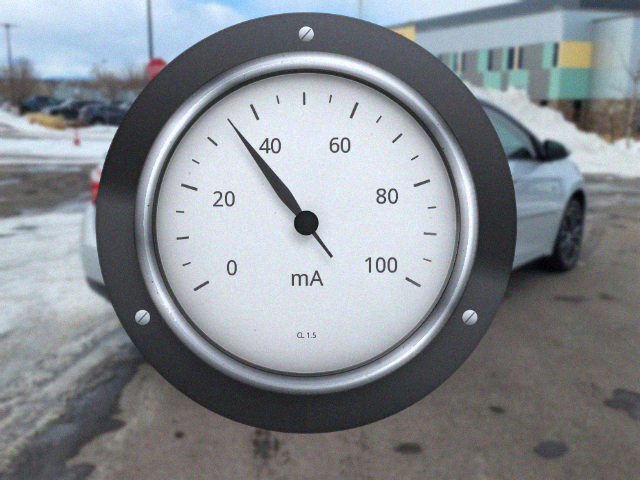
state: 35 mA
